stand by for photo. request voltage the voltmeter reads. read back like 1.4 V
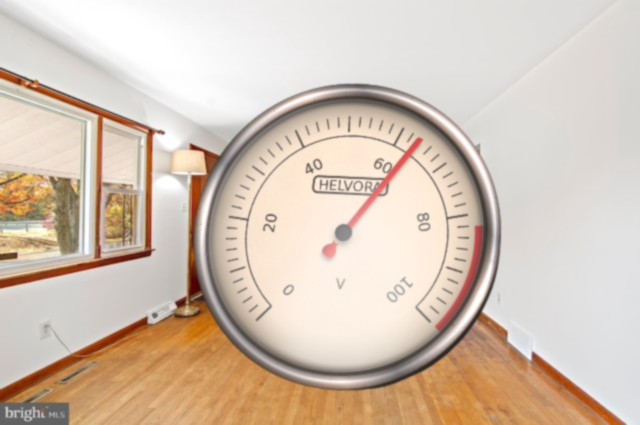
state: 64 V
